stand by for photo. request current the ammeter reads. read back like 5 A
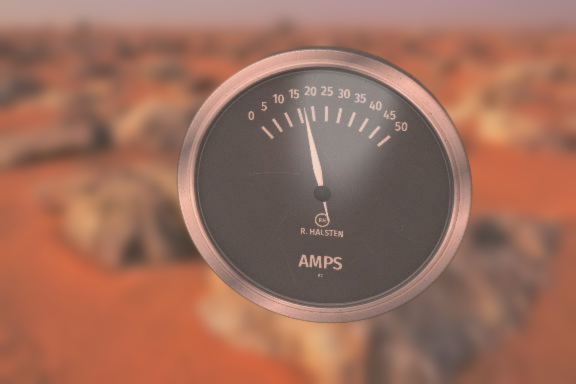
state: 17.5 A
